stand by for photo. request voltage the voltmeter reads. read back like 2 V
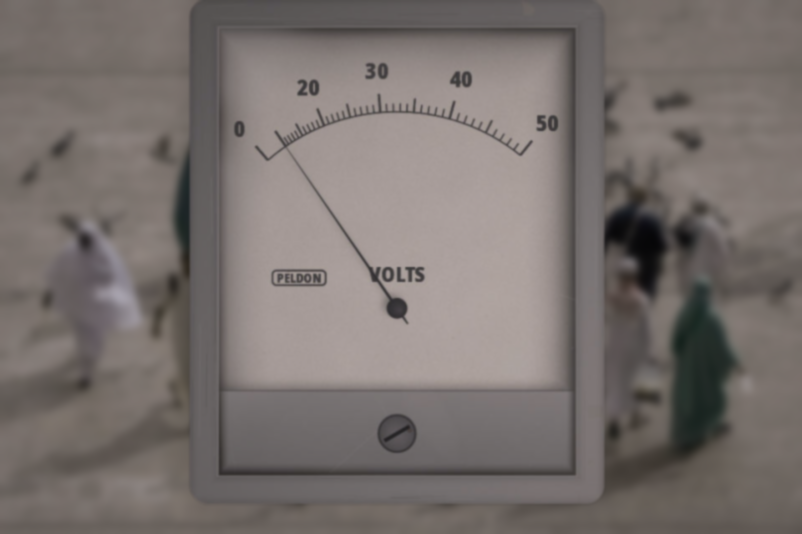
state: 10 V
